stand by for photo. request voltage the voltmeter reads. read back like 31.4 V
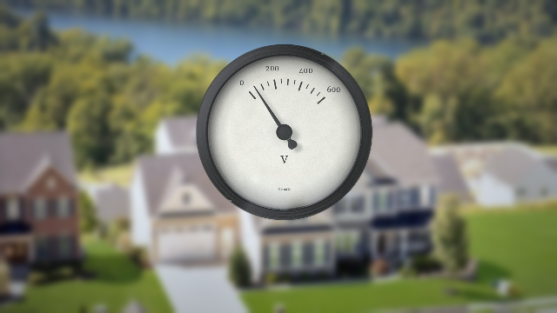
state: 50 V
